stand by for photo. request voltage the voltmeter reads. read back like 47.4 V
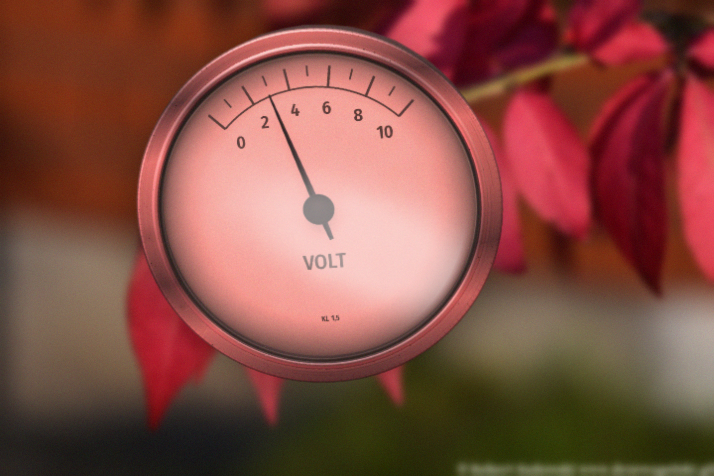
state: 3 V
